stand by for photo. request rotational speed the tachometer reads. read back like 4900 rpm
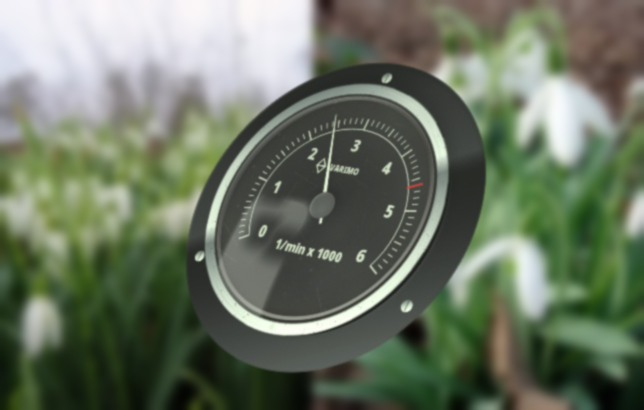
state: 2500 rpm
